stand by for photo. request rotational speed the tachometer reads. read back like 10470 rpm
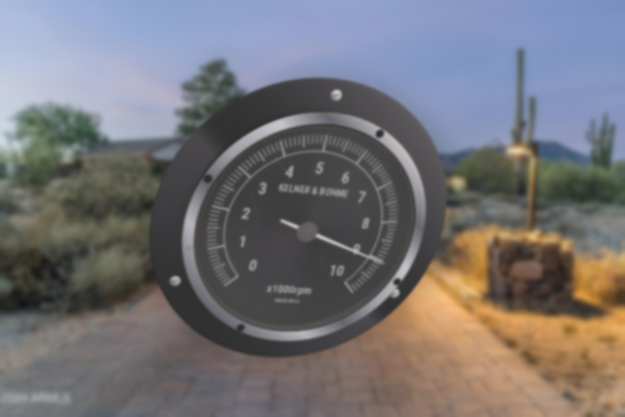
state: 9000 rpm
